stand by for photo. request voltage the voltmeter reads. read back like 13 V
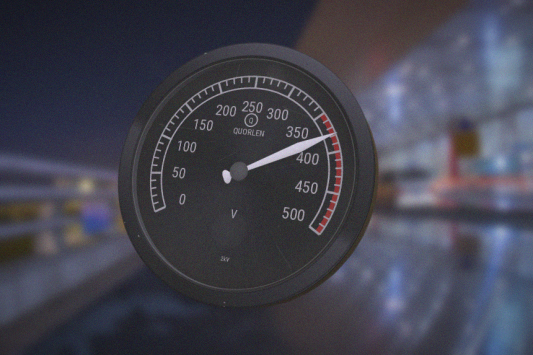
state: 380 V
